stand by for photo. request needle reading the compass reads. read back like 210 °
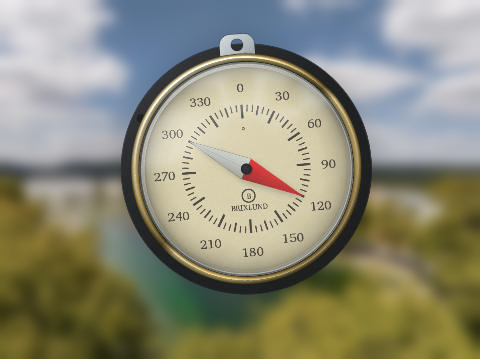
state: 120 °
